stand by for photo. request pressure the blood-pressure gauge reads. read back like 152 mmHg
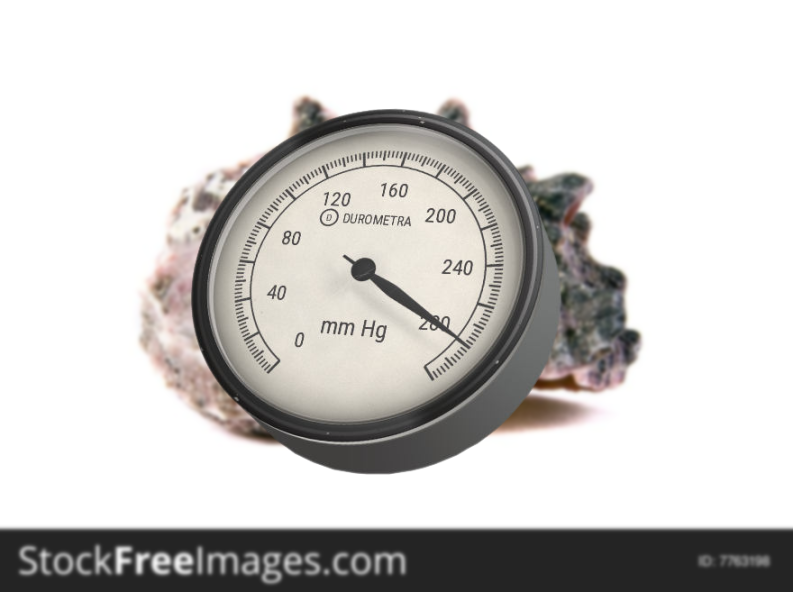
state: 280 mmHg
